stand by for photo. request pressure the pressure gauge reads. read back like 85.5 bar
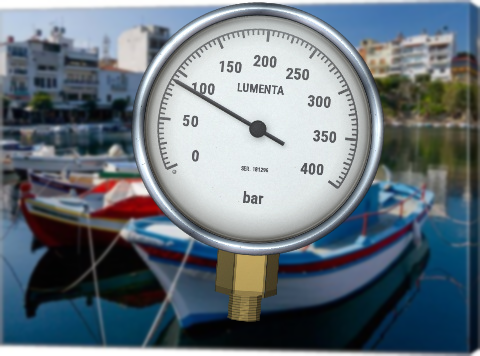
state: 90 bar
